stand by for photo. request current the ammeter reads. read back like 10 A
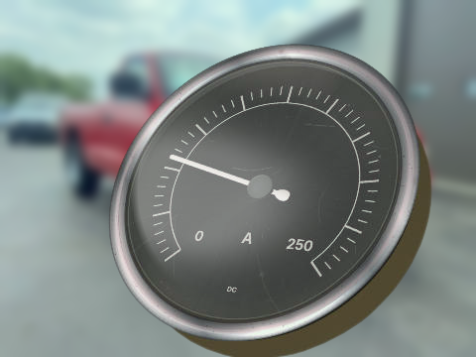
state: 55 A
